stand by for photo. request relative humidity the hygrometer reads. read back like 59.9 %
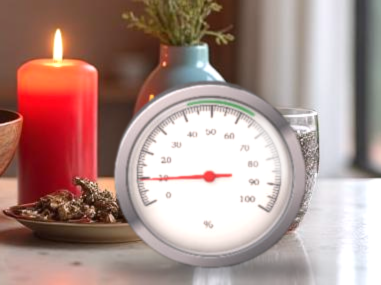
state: 10 %
